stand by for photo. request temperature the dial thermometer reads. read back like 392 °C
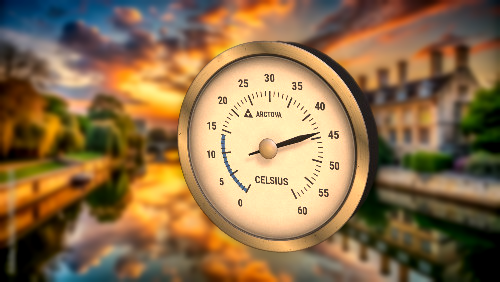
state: 44 °C
